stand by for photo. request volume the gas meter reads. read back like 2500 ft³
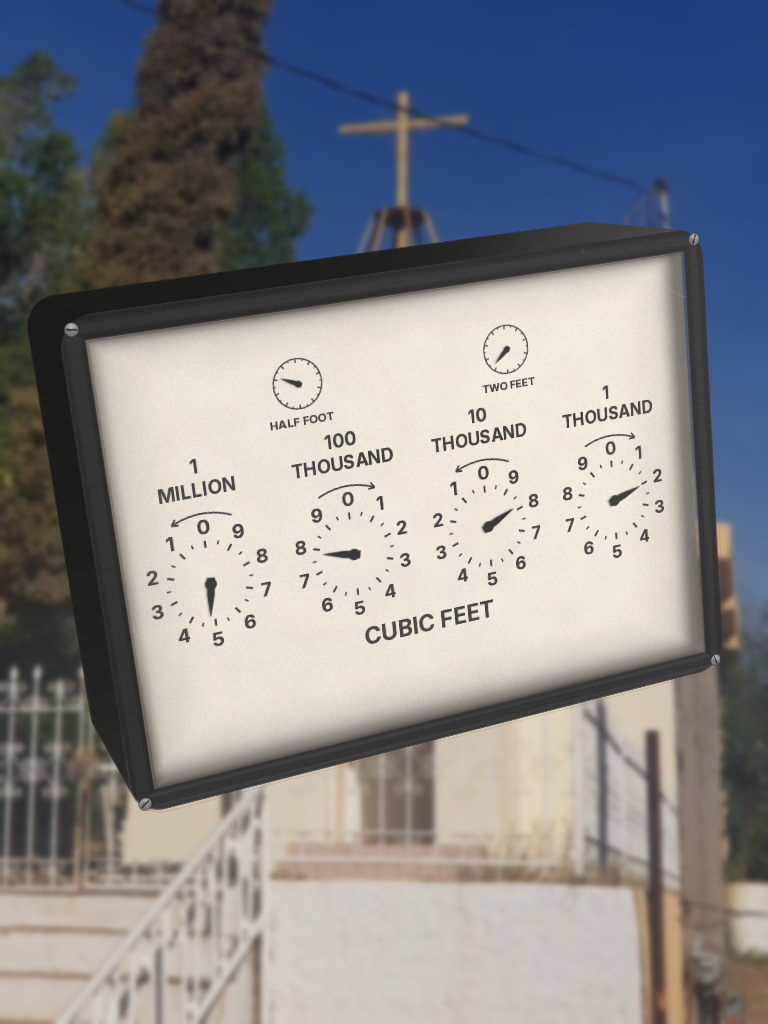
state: 478200 ft³
